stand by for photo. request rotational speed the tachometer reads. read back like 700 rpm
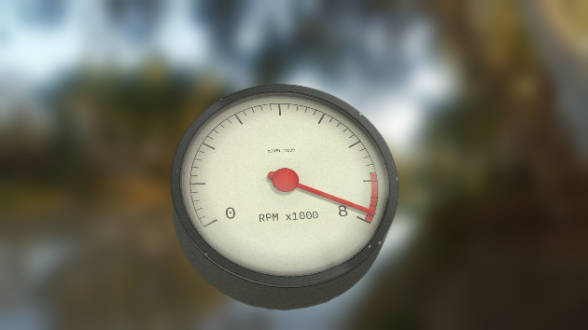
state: 7800 rpm
